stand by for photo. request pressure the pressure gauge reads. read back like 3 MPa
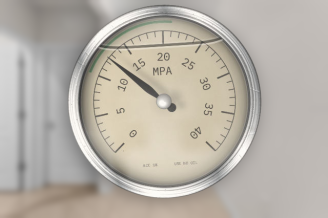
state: 12.5 MPa
